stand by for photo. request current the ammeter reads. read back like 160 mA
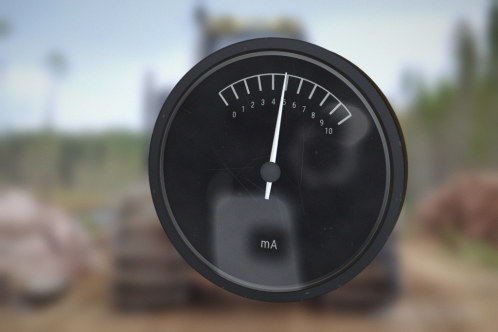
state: 5 mA
